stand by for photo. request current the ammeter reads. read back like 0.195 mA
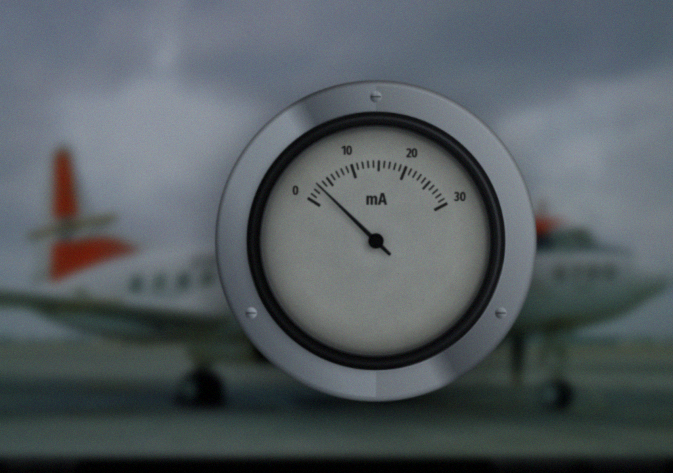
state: 3 mA
